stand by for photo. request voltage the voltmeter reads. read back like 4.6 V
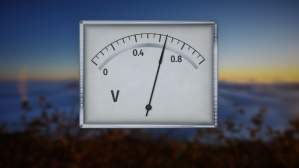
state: 0.65 V
